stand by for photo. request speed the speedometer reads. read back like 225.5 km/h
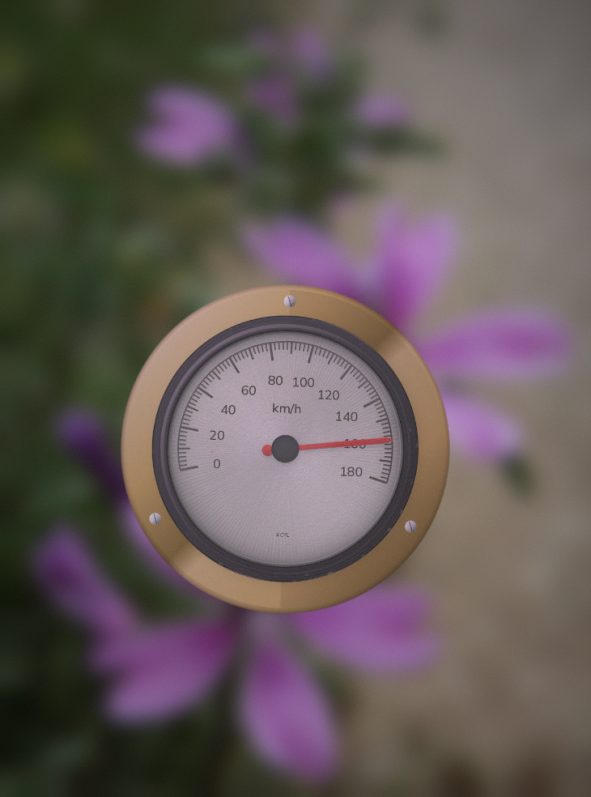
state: 160 km/h
